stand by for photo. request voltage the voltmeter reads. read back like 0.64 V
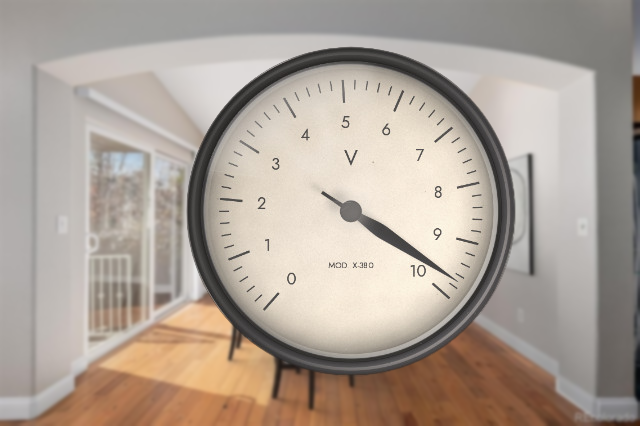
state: 9.7 V
